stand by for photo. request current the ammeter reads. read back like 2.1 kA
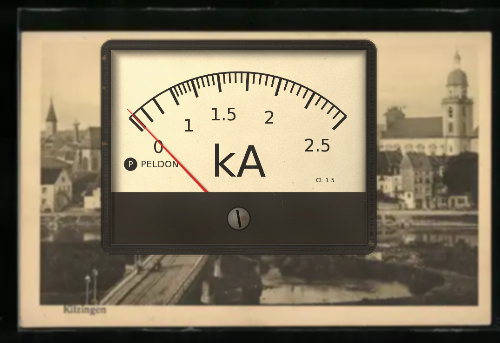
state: 0.25 kA
